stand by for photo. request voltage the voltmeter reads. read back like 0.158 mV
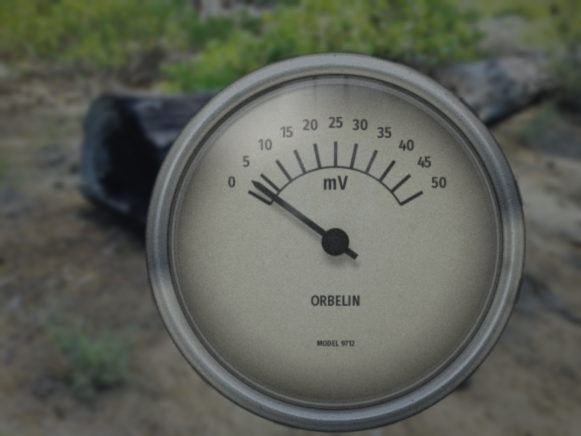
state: 2.5 mV
